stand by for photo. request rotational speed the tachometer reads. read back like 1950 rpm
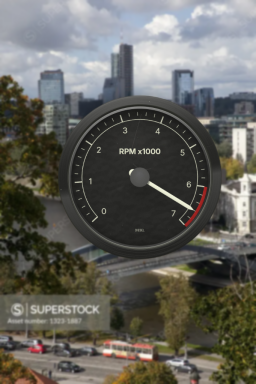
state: 6600 rpm
